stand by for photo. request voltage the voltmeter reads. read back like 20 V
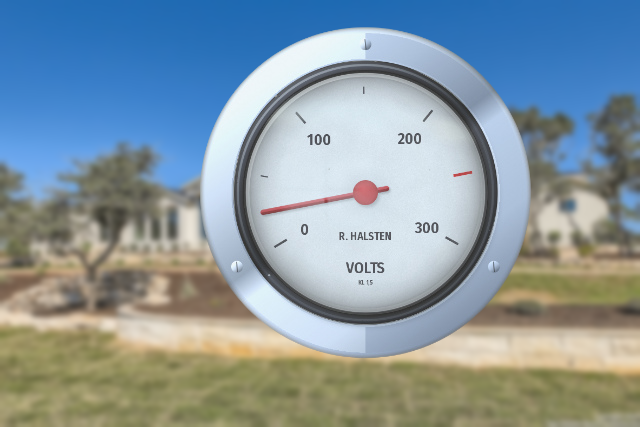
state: 25 V
